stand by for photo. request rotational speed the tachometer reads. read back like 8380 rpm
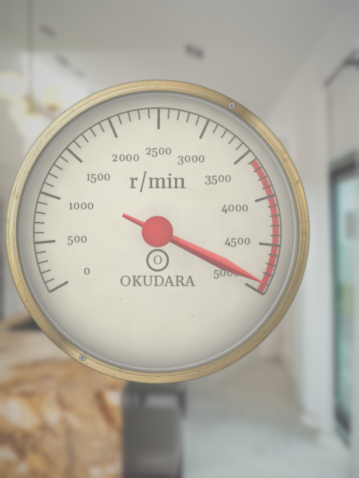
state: 4900 rpm
